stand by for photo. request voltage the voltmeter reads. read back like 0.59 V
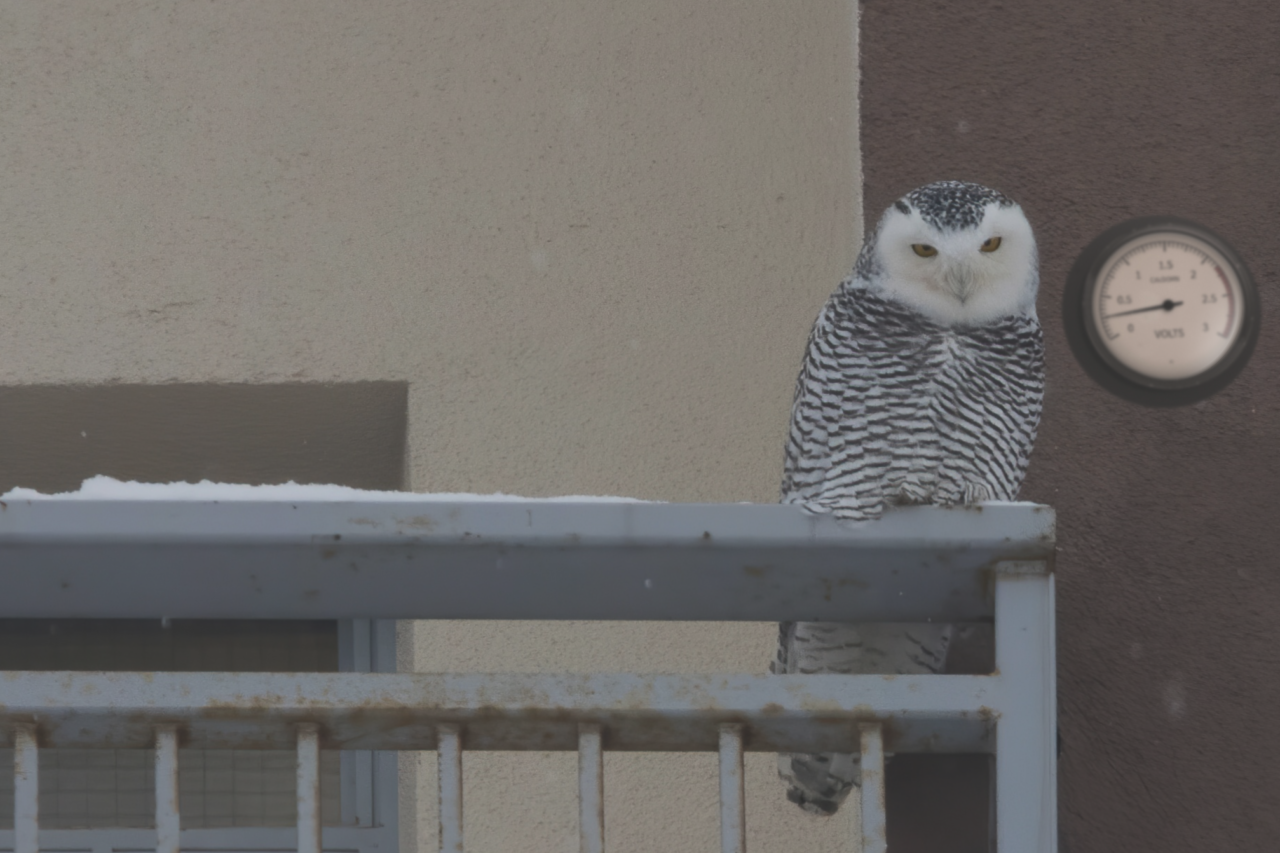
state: 0.25 V
